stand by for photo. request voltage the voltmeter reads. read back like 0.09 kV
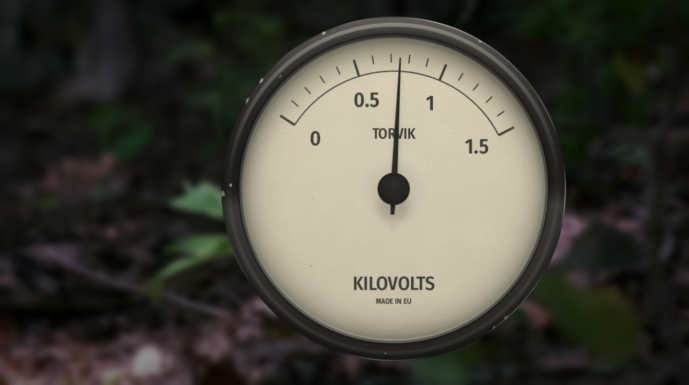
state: 0.75 kV
